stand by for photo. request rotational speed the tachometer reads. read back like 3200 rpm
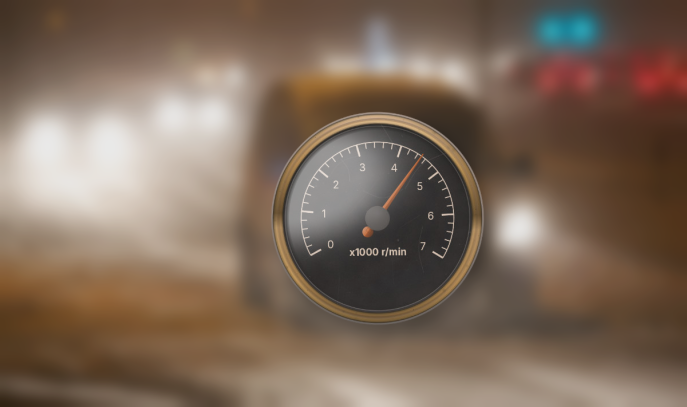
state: 4500 rpm
